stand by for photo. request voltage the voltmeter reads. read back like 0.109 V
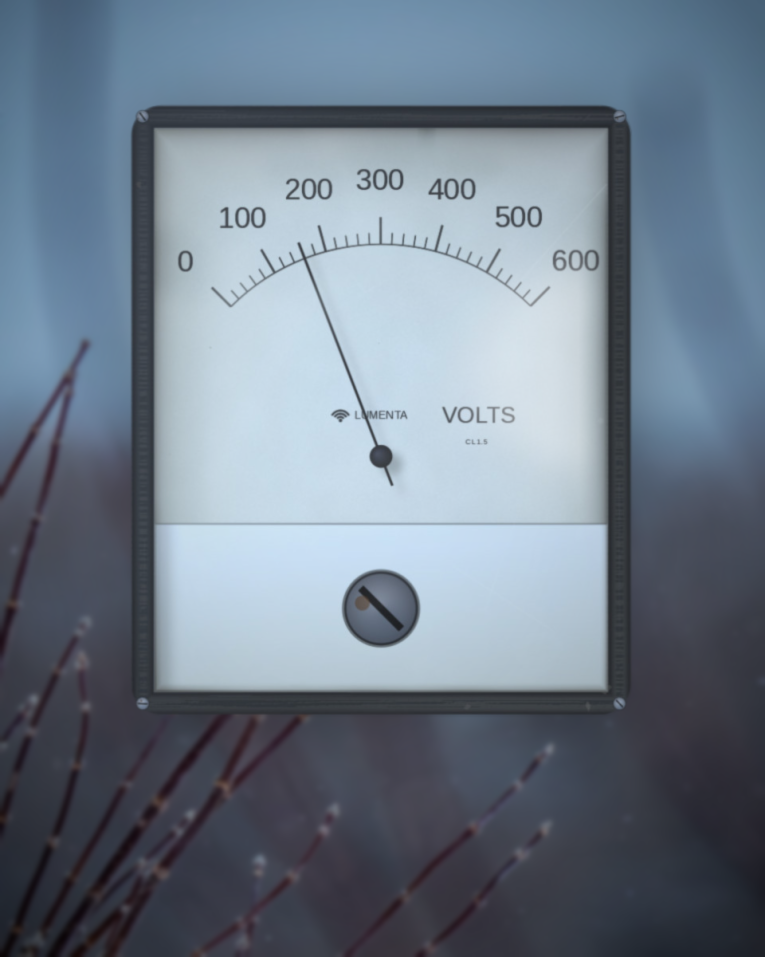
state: 160 V
